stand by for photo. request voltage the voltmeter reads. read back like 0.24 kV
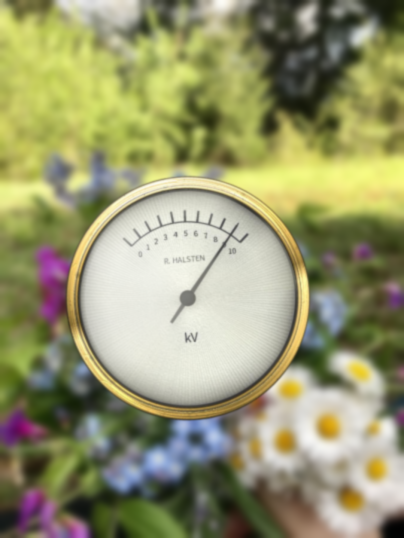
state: 9 kV
